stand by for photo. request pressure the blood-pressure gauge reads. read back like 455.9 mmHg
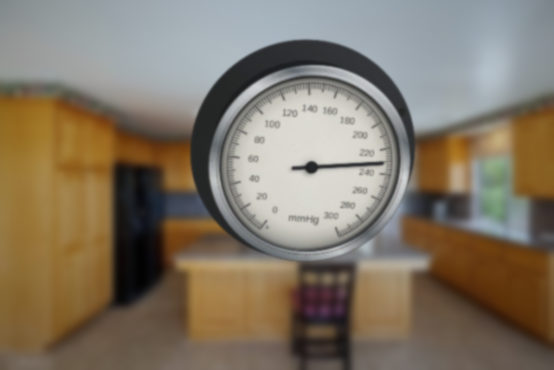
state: 230 mmHg
